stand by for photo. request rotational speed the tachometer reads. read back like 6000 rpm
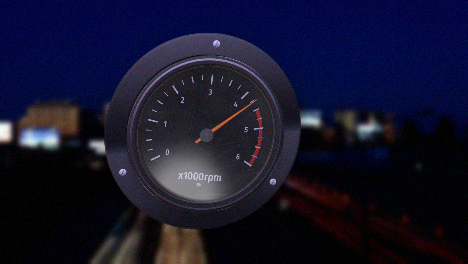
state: 4250 rpm
